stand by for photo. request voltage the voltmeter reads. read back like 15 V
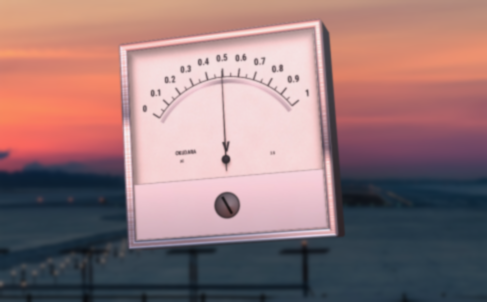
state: 0.5 V
